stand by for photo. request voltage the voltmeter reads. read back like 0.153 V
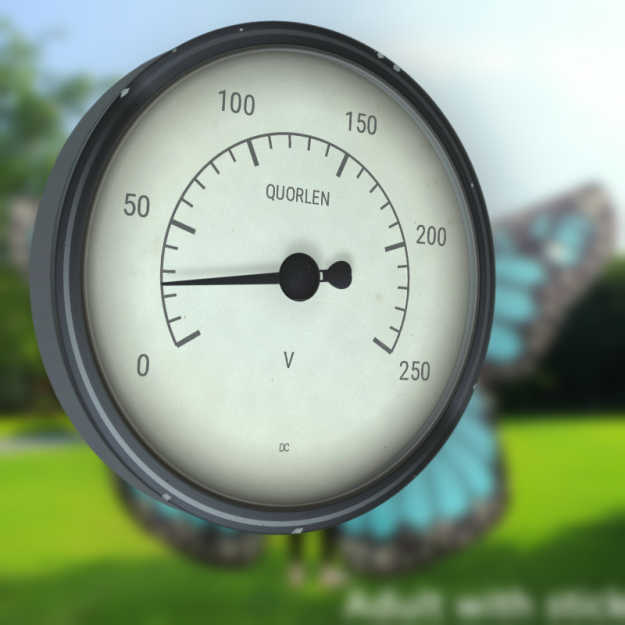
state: 25 V
